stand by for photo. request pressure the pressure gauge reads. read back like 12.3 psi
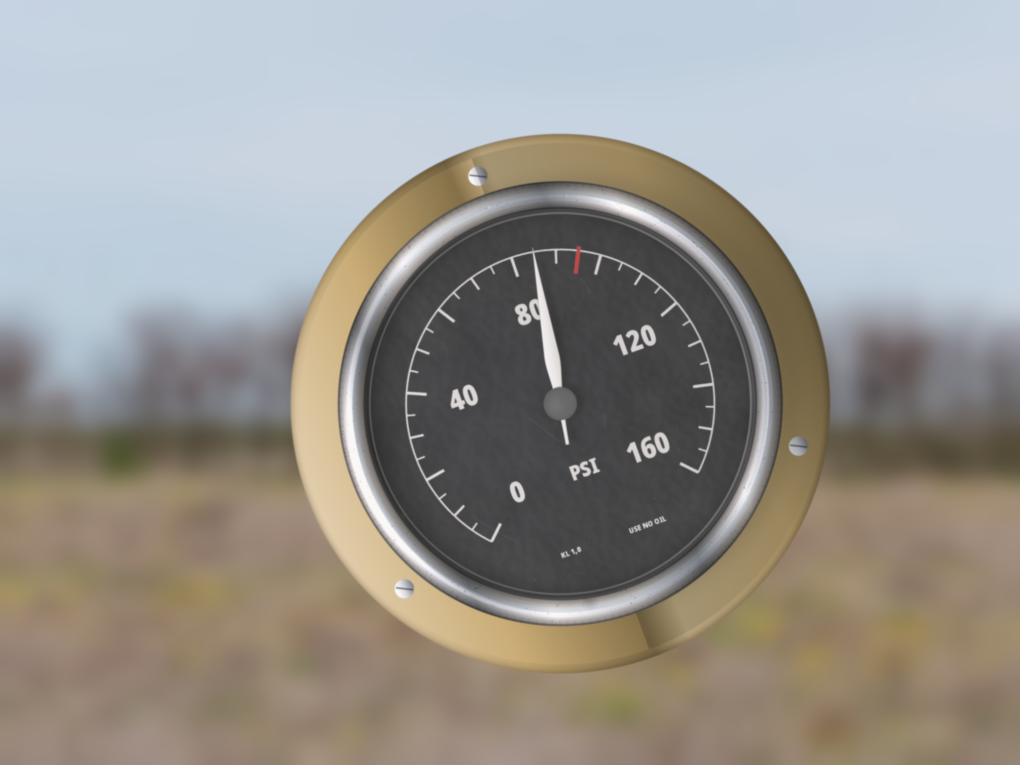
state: 85 psi
